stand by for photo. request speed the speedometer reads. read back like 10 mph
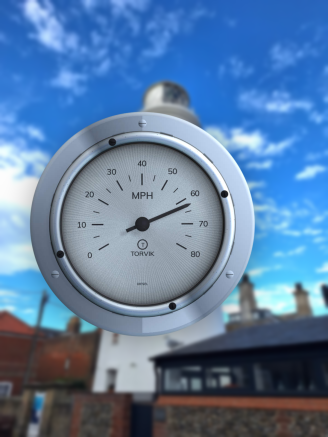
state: 62.5 mph
